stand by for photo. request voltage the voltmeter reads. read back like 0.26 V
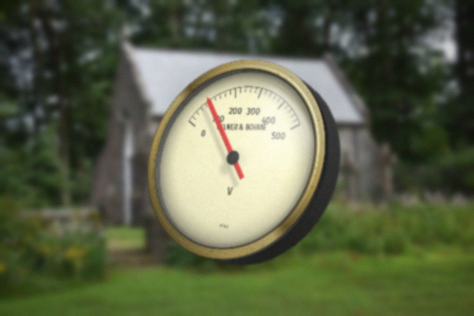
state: 100 V
